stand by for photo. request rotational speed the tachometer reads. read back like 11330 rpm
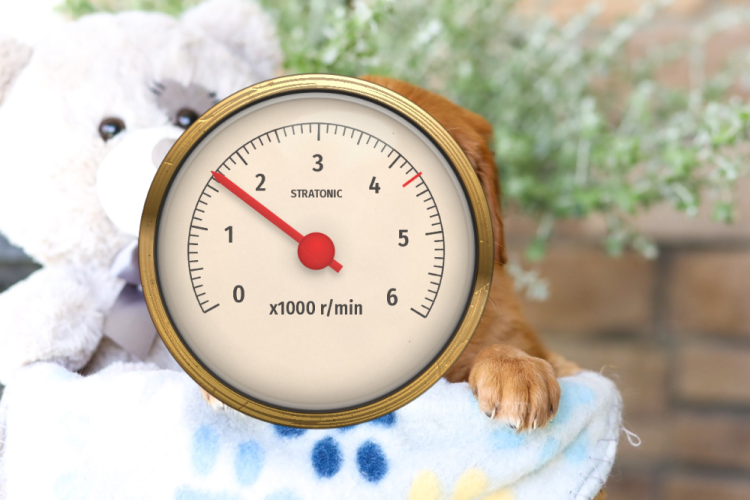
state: 1650 rpm
